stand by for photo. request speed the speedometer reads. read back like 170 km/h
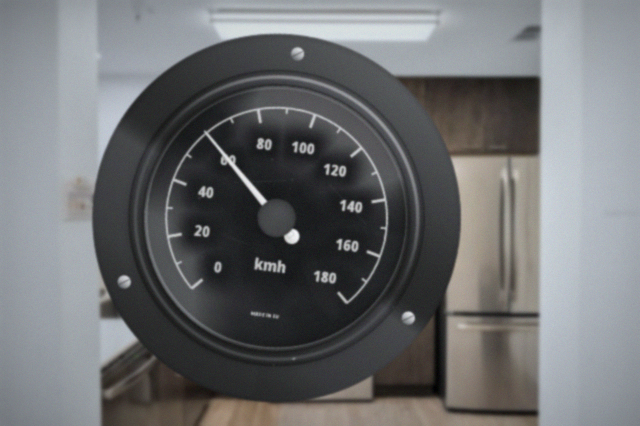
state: 60 km/h
